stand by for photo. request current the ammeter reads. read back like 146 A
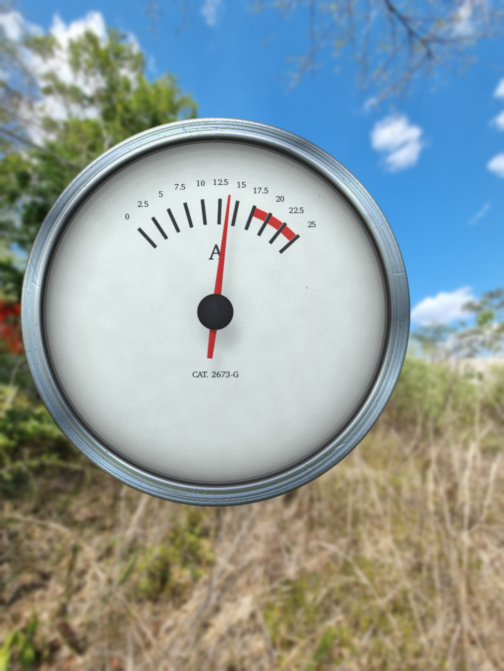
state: 13.75 A
